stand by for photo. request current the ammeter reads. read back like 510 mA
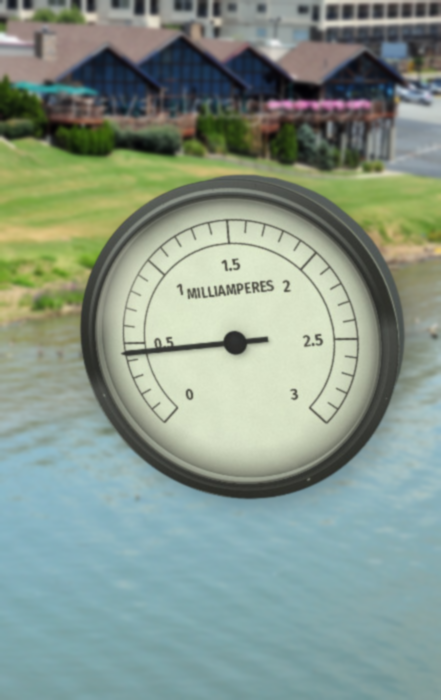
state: 0.45 mA
